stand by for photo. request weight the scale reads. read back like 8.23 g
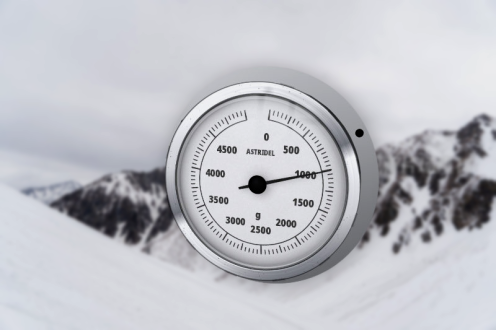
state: 1000 g
